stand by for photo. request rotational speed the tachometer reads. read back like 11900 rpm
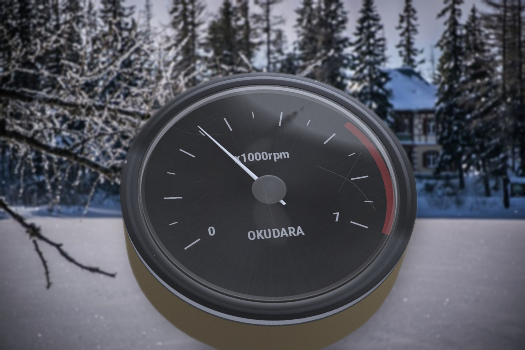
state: 2500 rpm
